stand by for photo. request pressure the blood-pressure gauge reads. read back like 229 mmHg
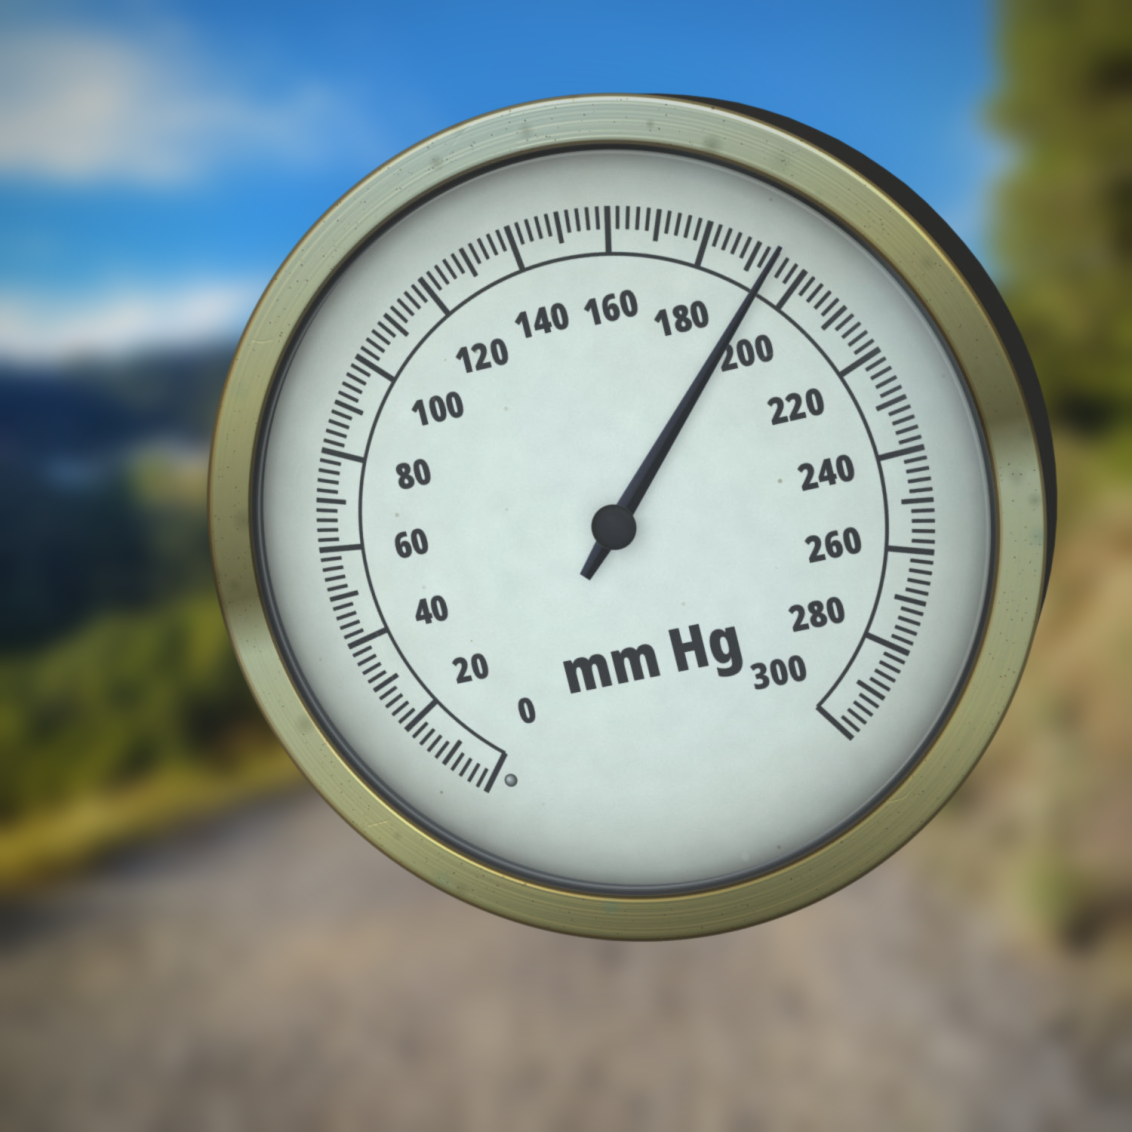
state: 194 mmHg
